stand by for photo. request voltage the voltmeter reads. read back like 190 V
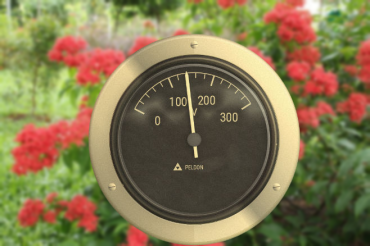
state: 140 V
